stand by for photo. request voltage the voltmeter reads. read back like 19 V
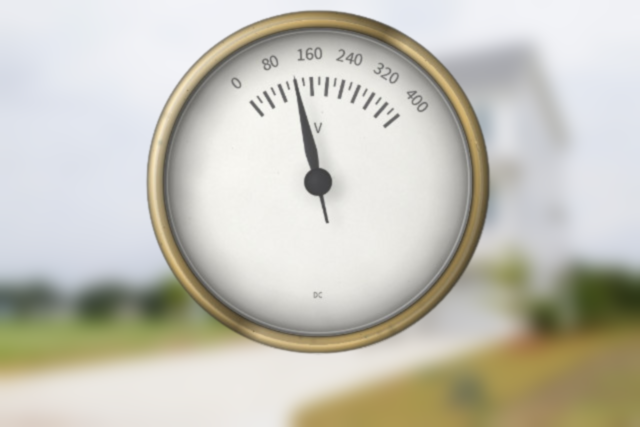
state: 120 V
